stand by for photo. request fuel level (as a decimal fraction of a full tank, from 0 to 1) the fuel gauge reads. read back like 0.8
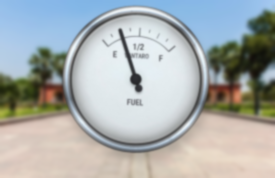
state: 0.25
